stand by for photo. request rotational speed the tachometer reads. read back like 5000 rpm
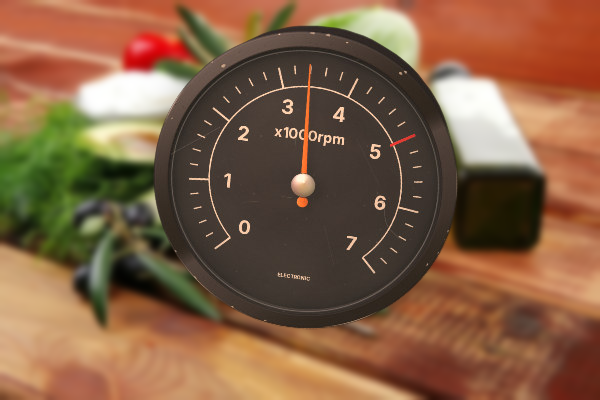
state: 3400 rpm
